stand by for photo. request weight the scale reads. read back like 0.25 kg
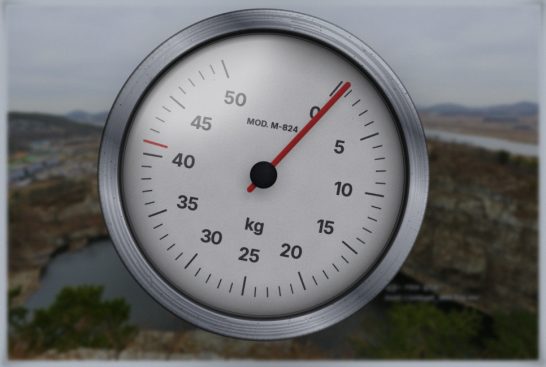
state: 0.5 kg
